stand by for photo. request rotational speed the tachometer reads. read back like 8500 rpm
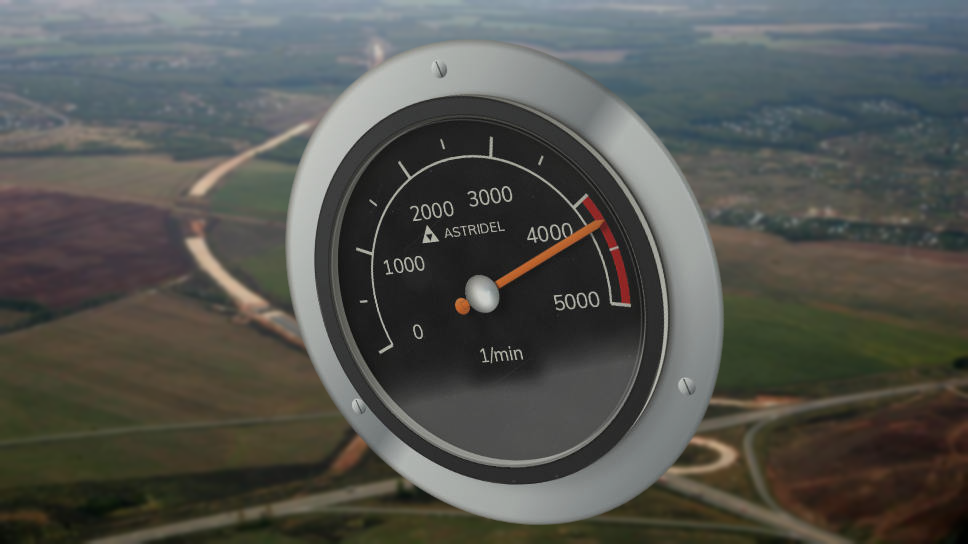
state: 4250 rpm
